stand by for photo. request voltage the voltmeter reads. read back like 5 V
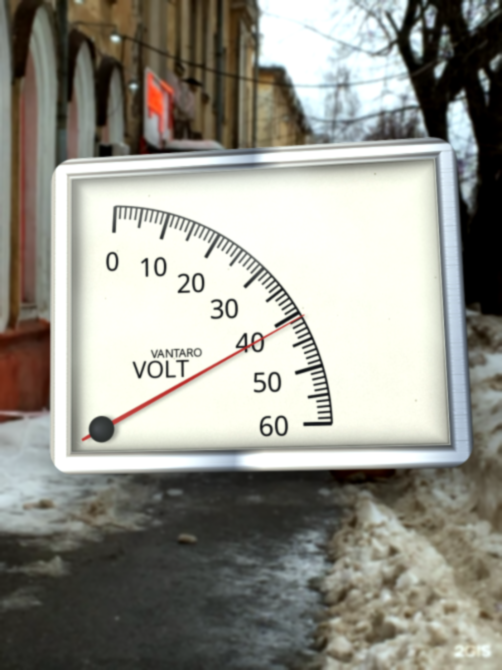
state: 41 V
